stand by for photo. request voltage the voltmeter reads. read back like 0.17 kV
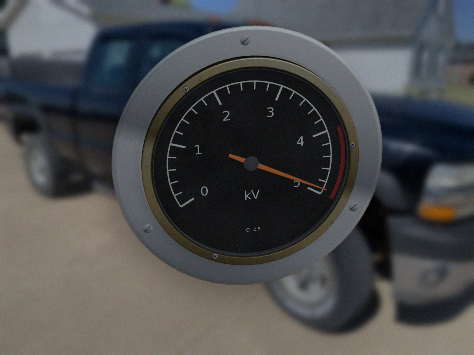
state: 4.9 kV
